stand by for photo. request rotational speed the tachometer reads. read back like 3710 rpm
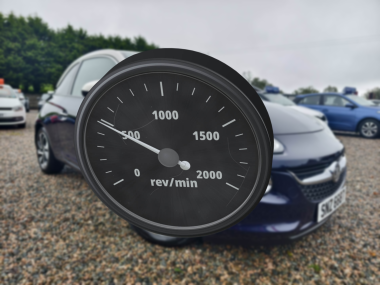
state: 500 rpm
